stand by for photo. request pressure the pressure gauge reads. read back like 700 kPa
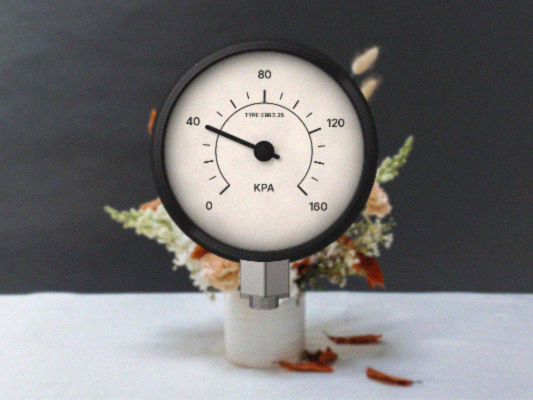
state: 40 kPa
